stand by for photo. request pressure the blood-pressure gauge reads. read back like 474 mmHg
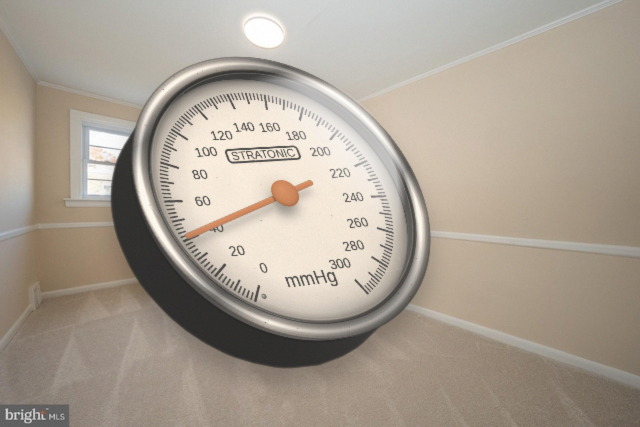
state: 40 mmHg
